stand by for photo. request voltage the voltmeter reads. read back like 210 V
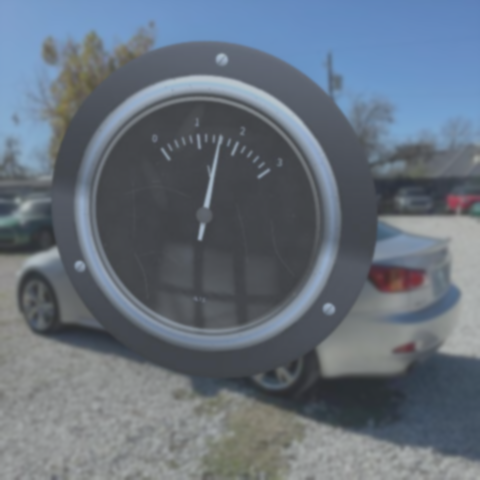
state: 1.6 V
